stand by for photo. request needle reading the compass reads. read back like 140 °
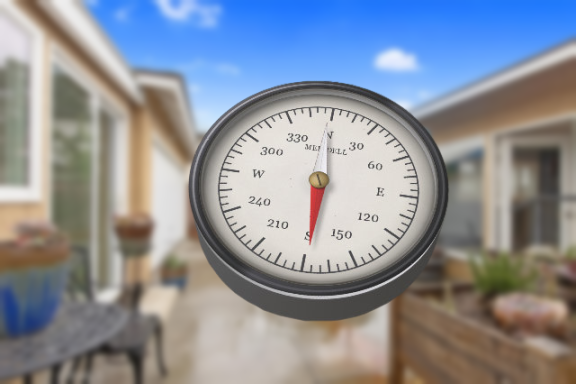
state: 177.5 °
